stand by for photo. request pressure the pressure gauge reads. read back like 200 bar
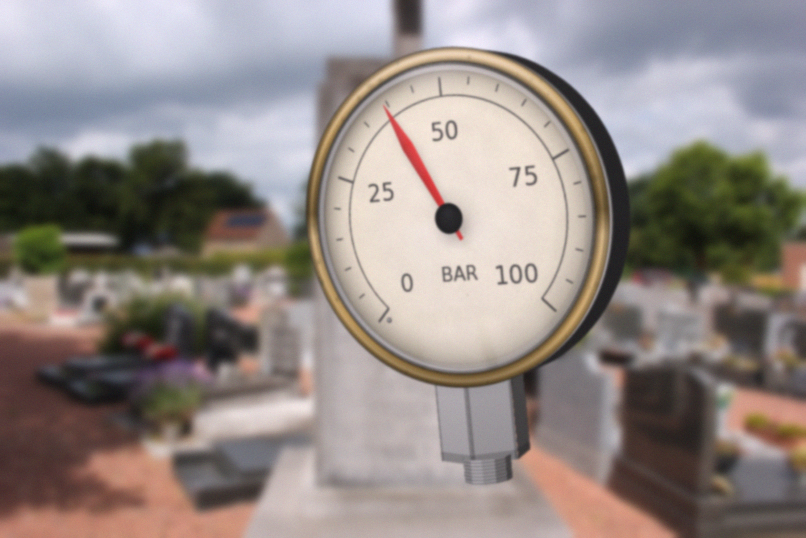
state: 40 bar
